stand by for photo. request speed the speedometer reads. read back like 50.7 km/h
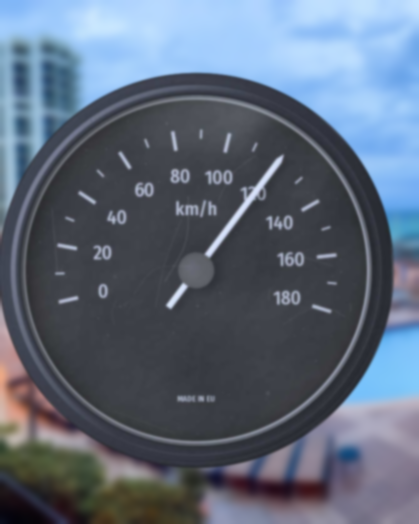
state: 120 km/h
